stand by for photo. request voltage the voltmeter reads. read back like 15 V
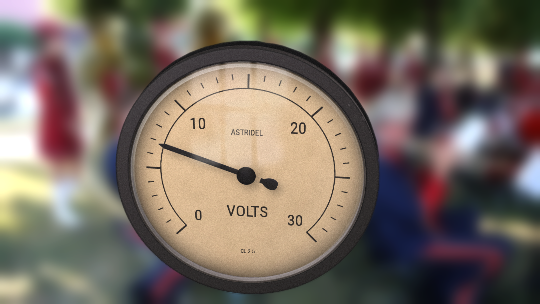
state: 7 V
